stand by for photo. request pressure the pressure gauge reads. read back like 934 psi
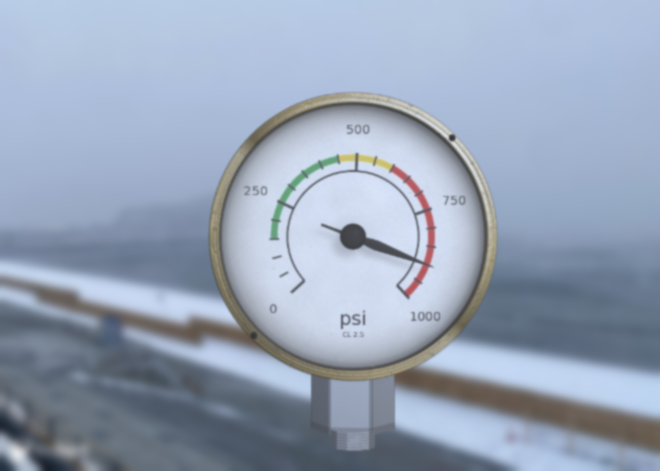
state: 900 psi
